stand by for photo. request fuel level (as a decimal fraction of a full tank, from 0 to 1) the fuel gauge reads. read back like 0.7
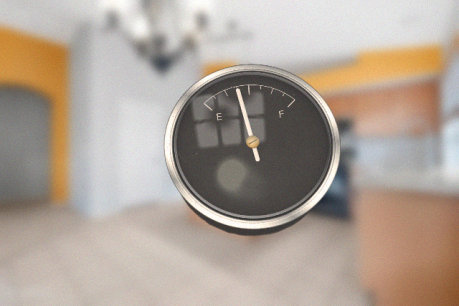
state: 0.375
